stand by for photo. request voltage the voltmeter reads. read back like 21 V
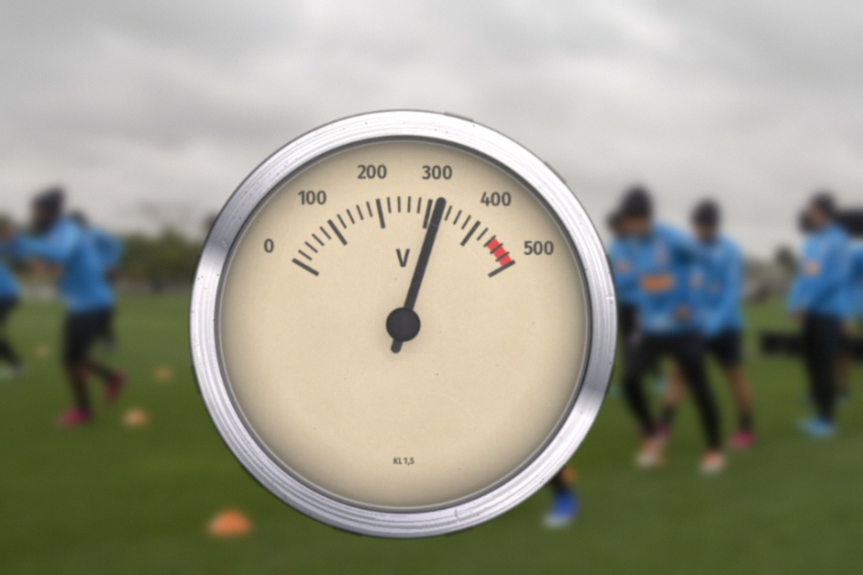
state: 320 V
